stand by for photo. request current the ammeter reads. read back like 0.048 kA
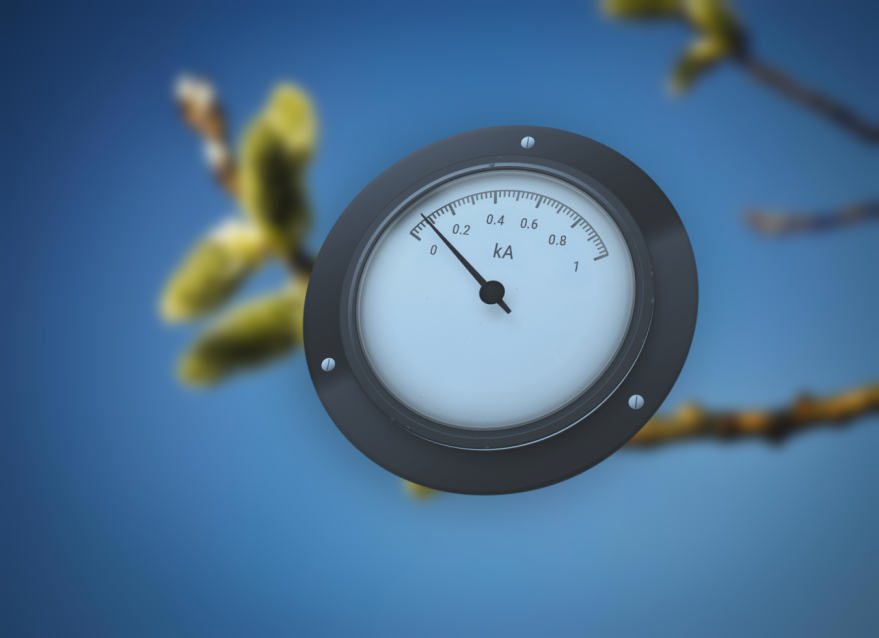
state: 0.08 kA
